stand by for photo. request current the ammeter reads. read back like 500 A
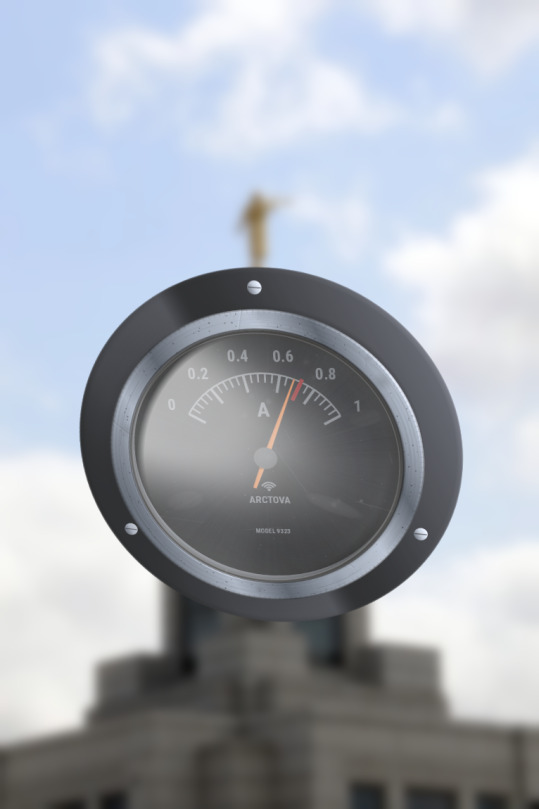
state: 0.68 A
